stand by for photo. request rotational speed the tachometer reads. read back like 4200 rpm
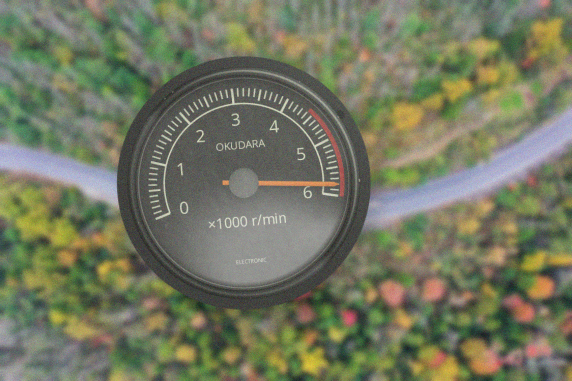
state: 5800 rpm
